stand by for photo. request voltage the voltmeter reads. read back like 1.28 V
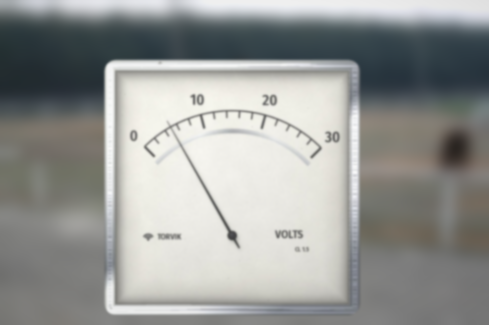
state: 5 V
